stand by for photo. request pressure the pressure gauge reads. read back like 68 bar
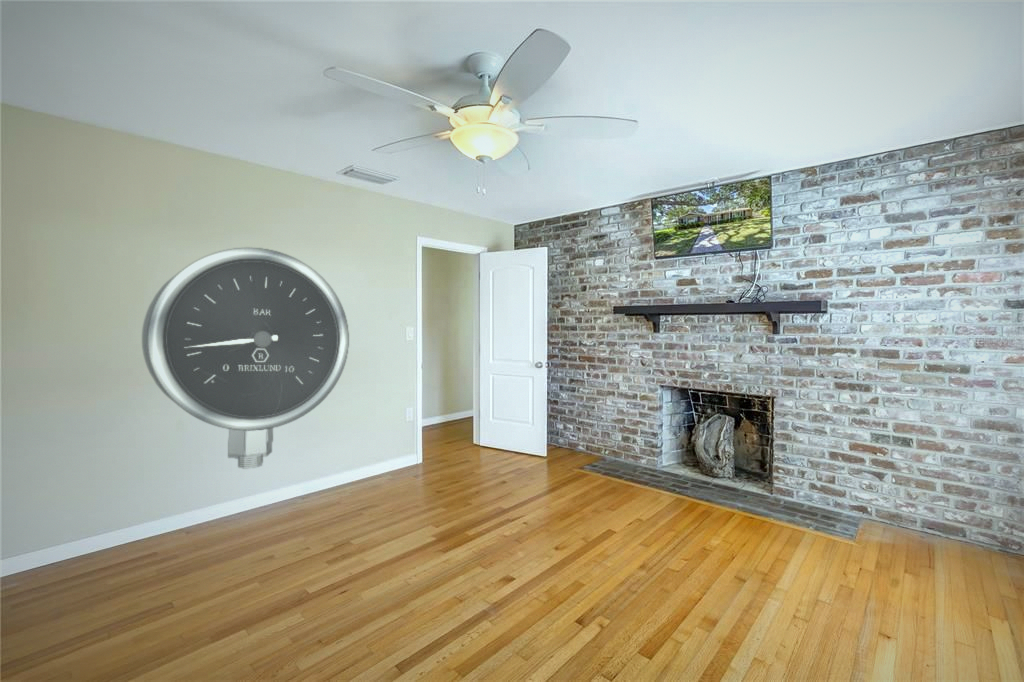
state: 1.25 bar
